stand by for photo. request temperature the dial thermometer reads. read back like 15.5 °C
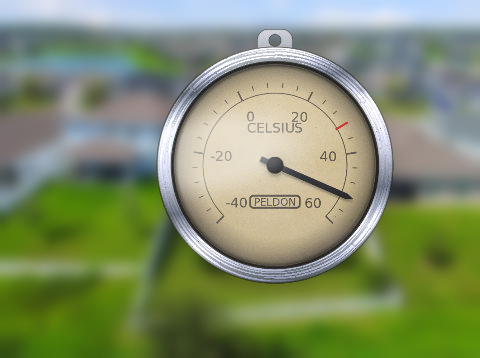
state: 52 °C
